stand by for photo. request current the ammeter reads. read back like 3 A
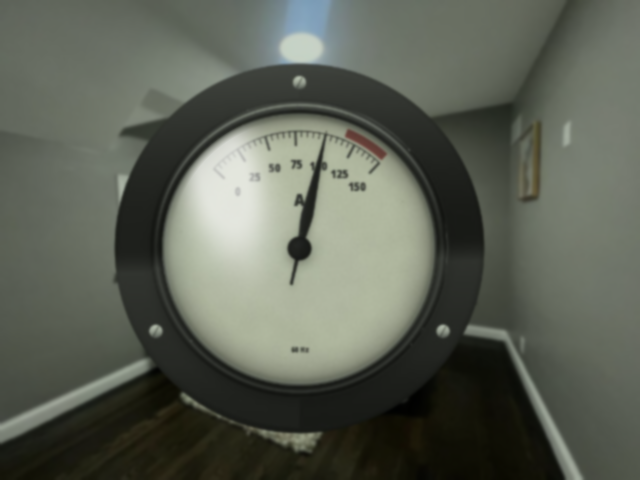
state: 100 A
